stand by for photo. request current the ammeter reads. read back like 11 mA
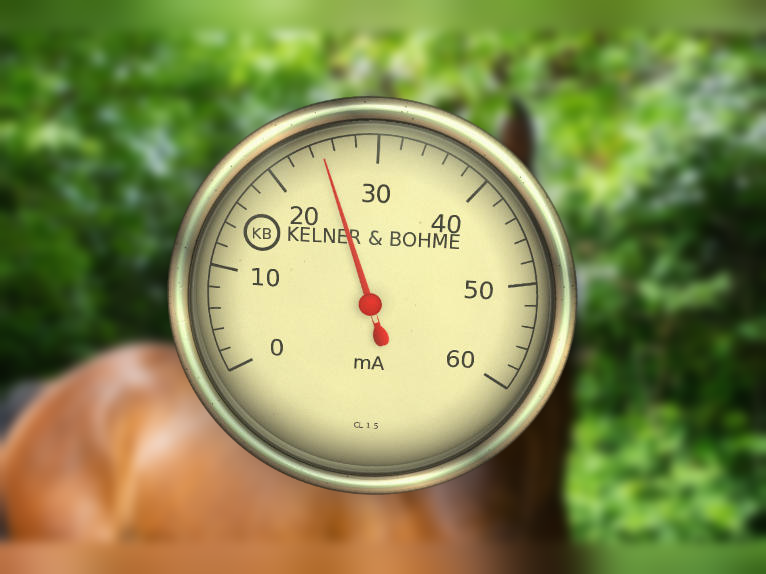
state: 25 mA
